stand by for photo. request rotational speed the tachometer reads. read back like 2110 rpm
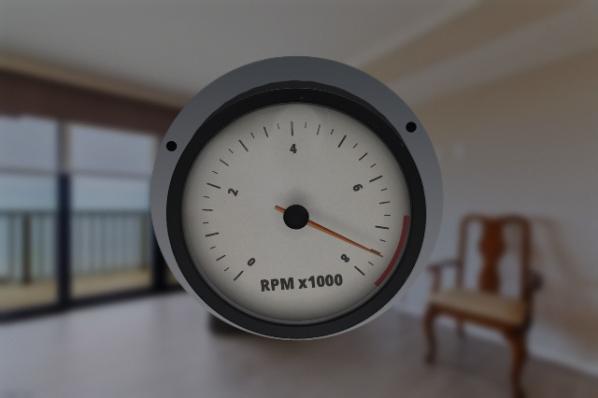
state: 7500 rpm
